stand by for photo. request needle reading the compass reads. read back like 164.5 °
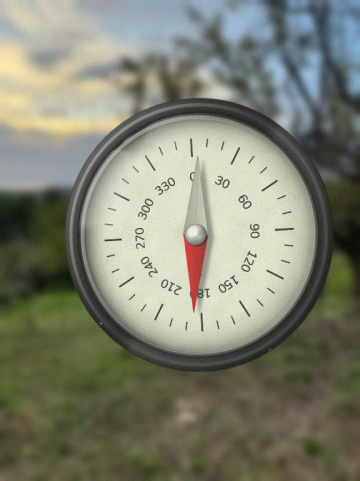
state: 185 °
